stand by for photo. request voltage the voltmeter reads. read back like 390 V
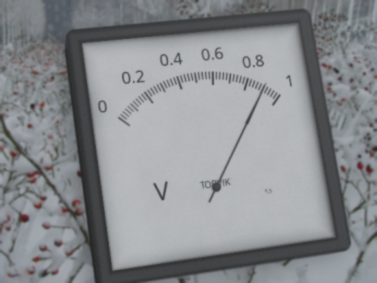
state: 0.9 V
